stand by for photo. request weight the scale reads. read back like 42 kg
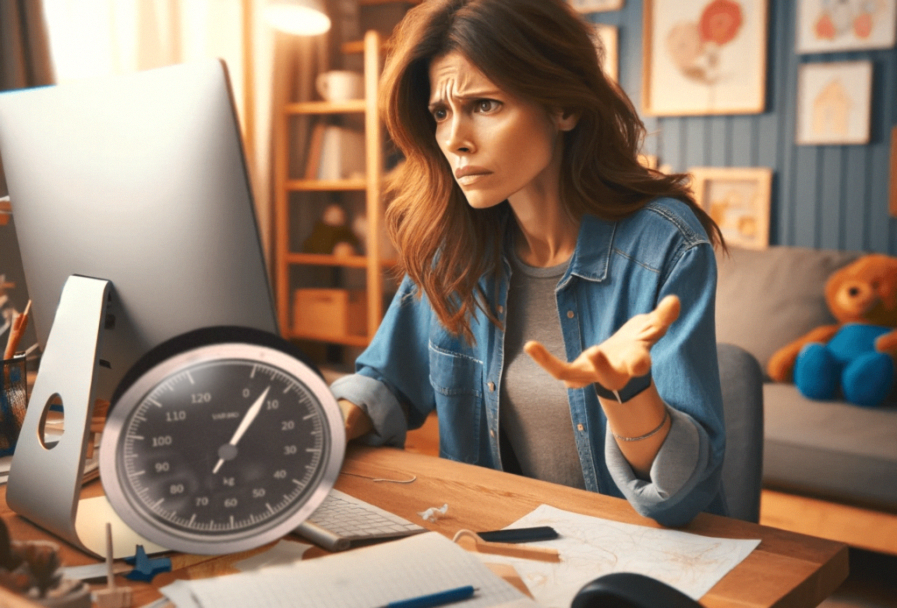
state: 5 kg
